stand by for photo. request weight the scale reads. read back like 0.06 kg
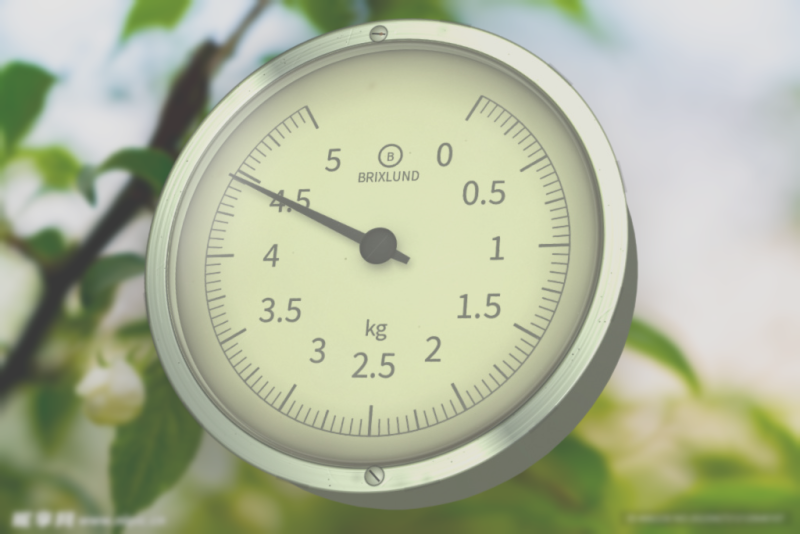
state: 4.45 kg
